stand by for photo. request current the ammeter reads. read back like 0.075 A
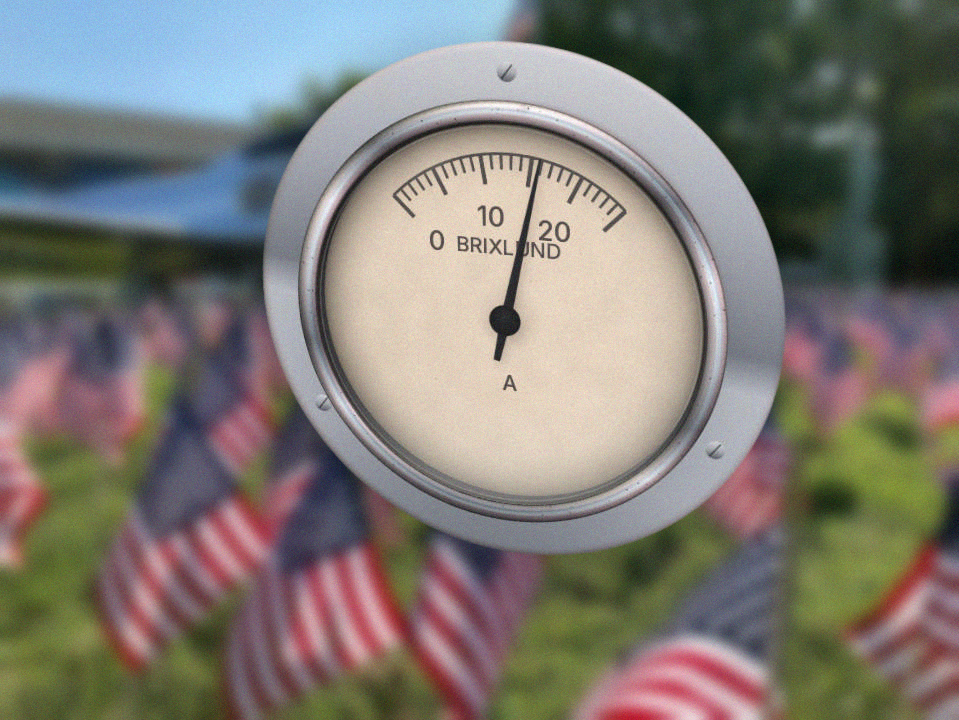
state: 16 A
